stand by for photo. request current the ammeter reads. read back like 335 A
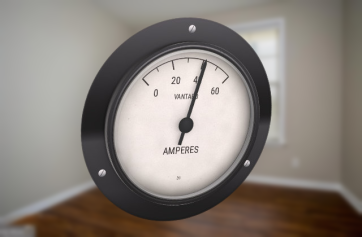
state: 40 A
